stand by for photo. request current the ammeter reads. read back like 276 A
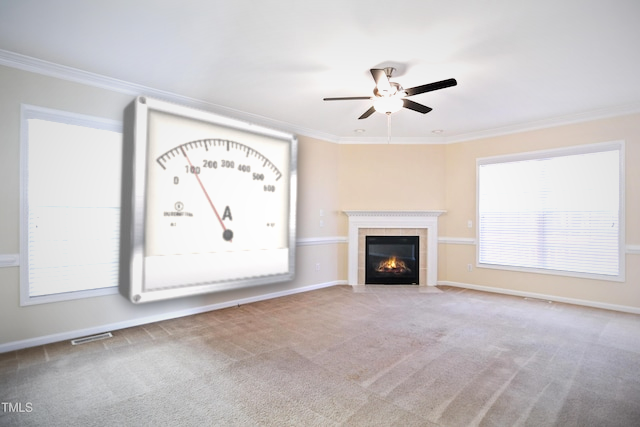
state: 100 A
